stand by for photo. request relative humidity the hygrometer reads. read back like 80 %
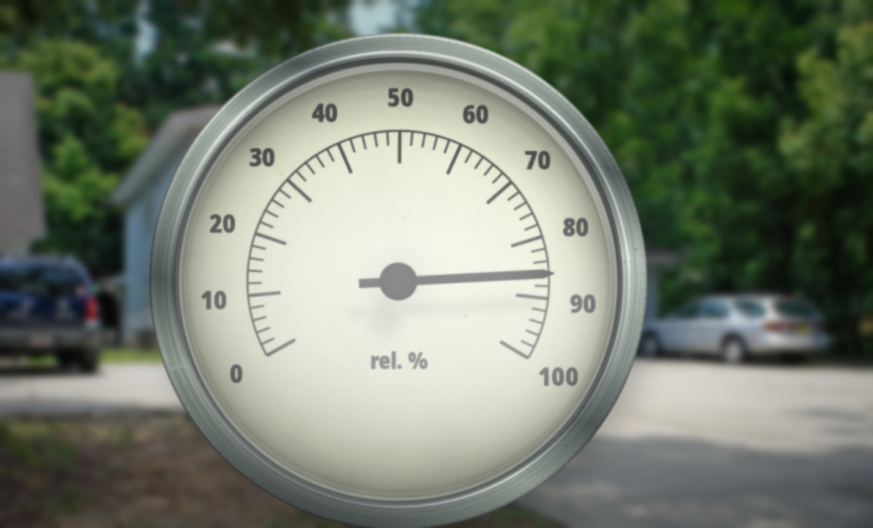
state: 86 %
